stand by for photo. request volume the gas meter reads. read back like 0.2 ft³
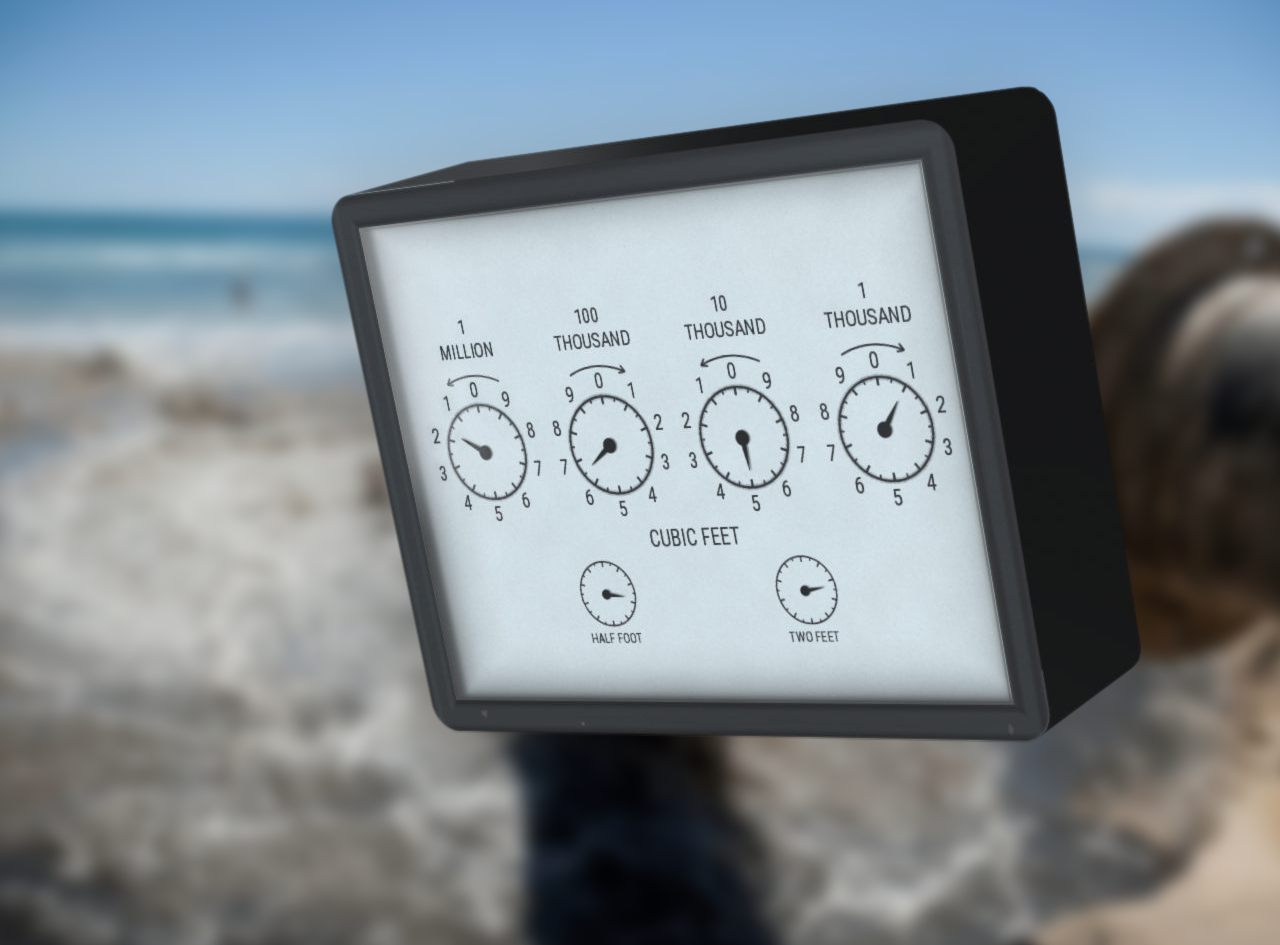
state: 165100 ft³
